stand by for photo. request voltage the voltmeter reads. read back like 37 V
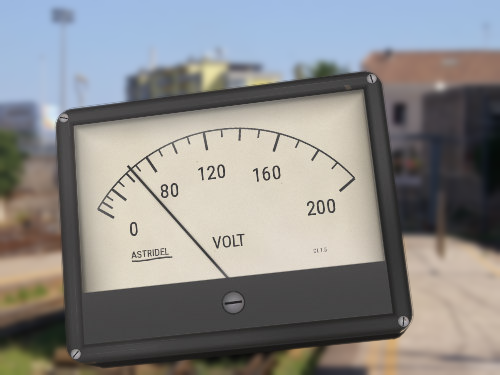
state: 65 V
